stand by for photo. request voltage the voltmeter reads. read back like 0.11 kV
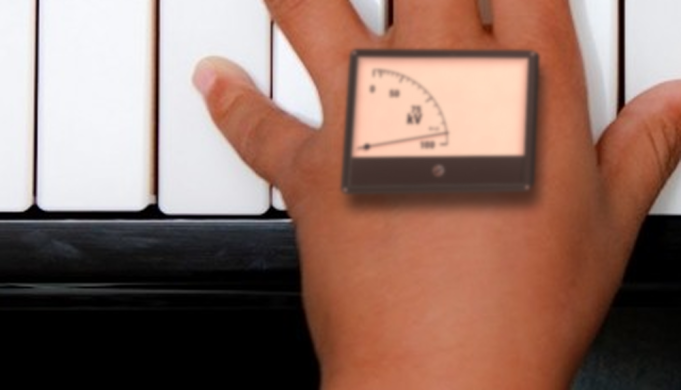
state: 95 kV
